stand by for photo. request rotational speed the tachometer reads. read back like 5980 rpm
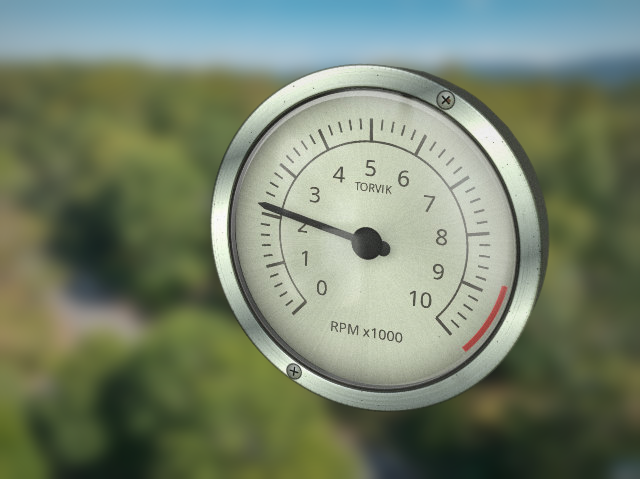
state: 2200 rpm
